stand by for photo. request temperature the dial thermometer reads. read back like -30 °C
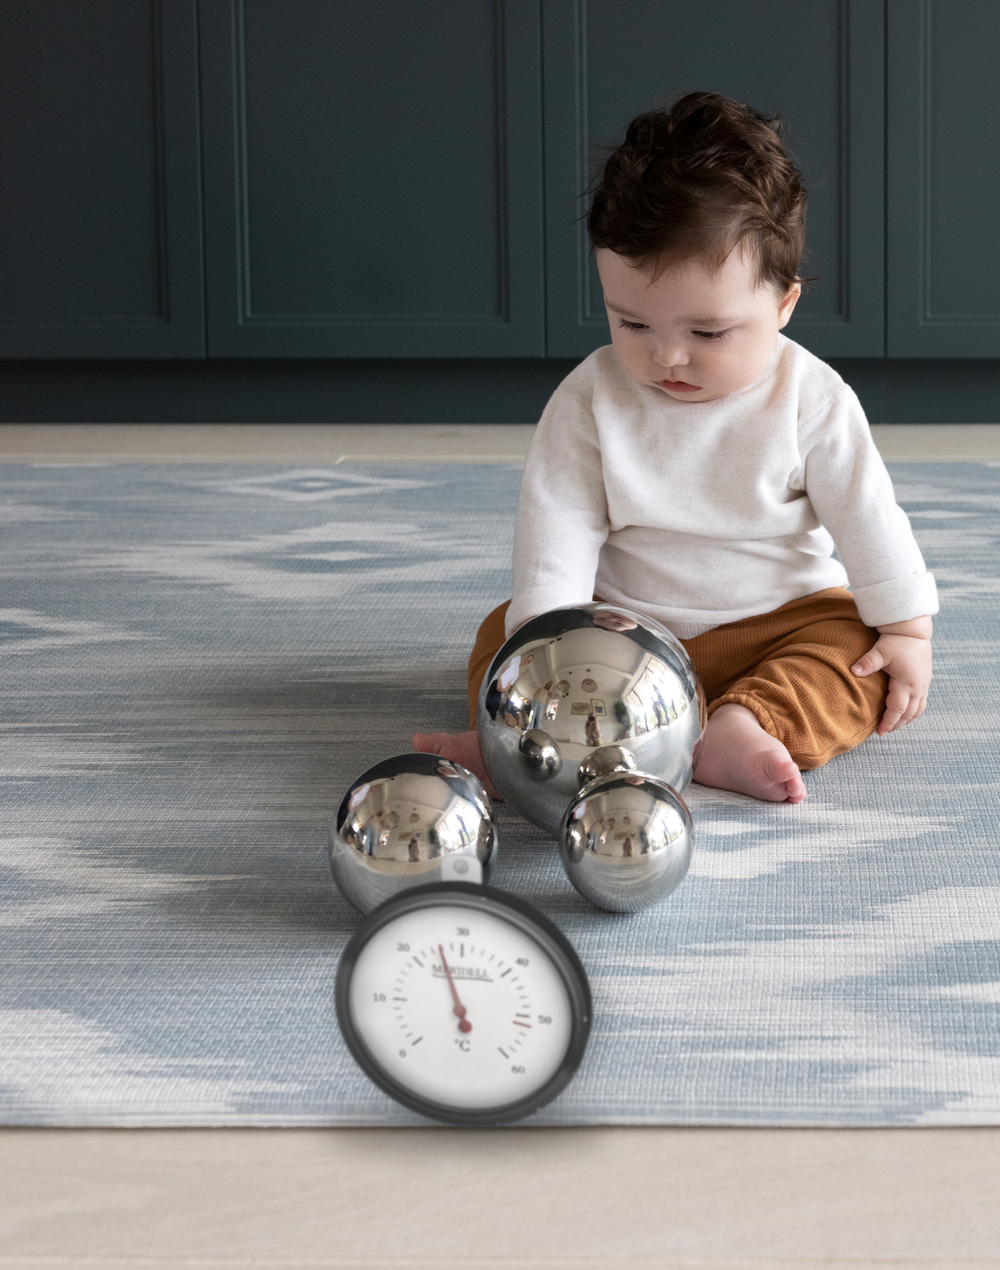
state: 26 °C
